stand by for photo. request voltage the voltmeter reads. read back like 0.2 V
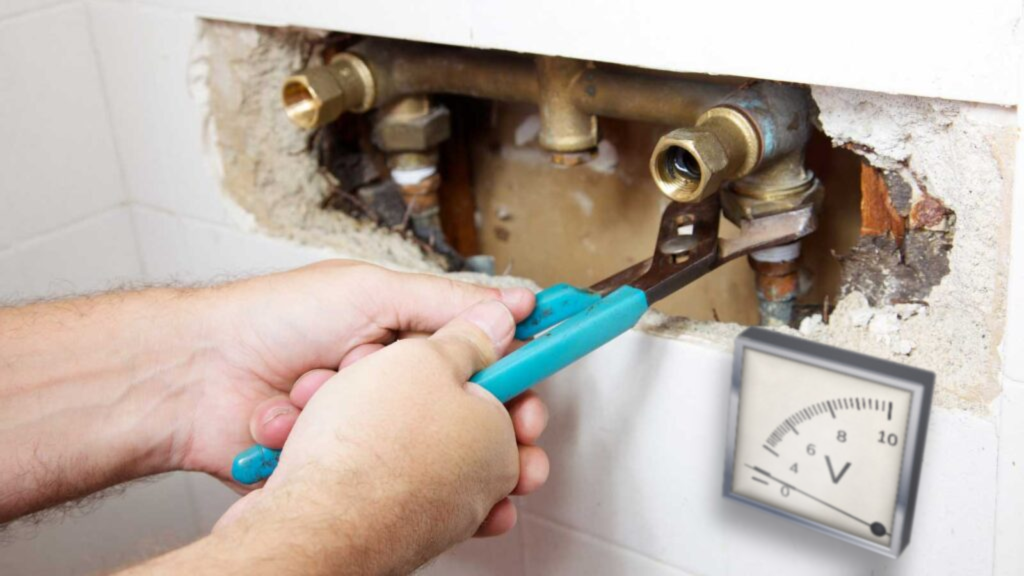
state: 2 V
